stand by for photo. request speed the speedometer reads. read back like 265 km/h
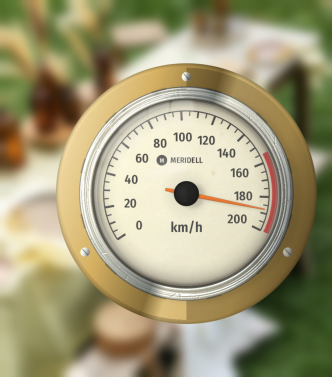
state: 187.5 km/h
